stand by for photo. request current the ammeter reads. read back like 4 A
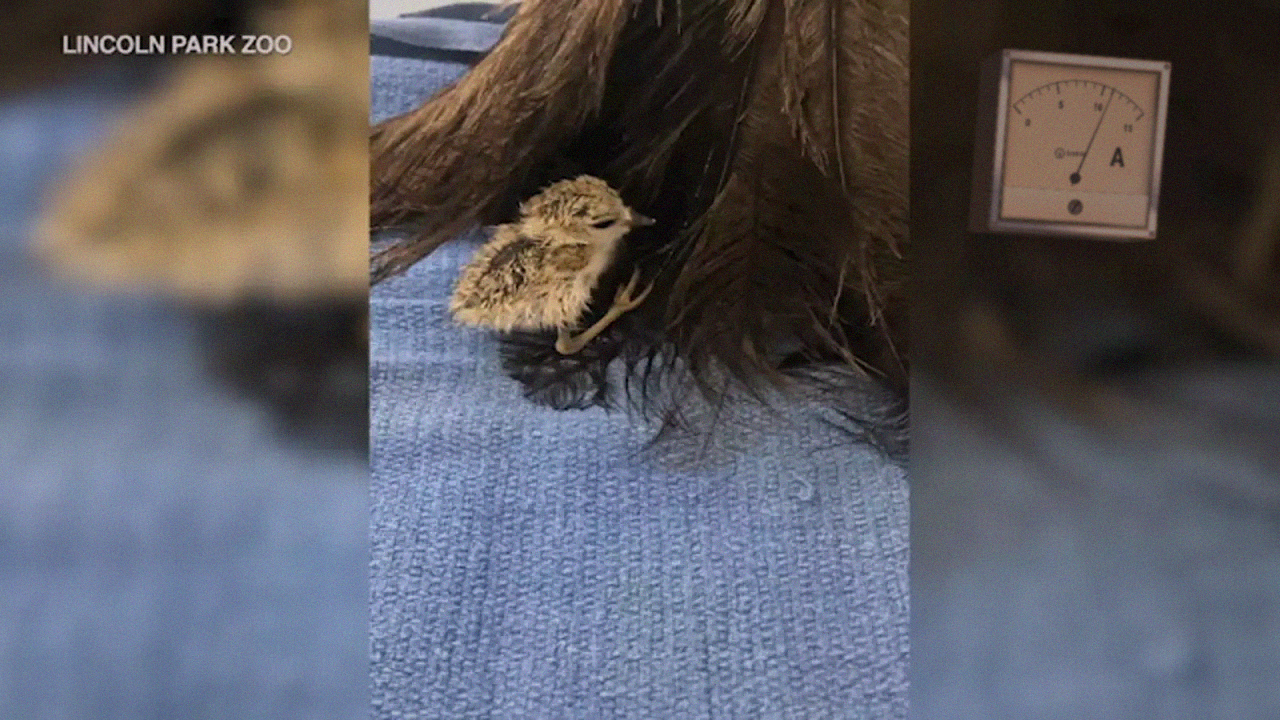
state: 11 A
